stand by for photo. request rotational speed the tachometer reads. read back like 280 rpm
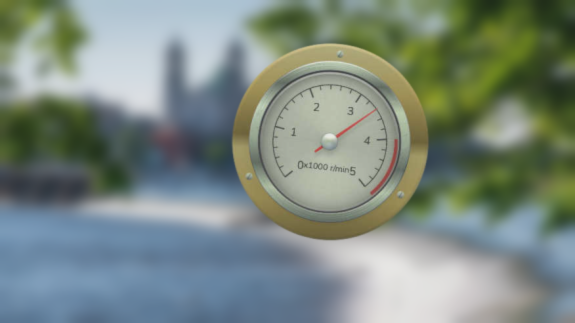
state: 3400 rpm
